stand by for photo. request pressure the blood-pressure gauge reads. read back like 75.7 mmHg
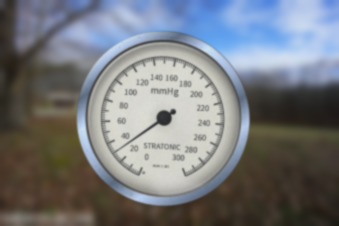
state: 30 mmHg
